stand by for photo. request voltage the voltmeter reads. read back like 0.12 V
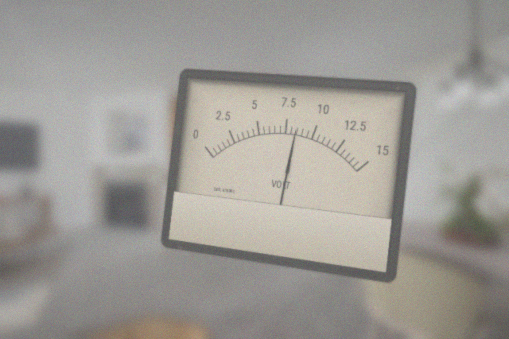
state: 8.5 V
